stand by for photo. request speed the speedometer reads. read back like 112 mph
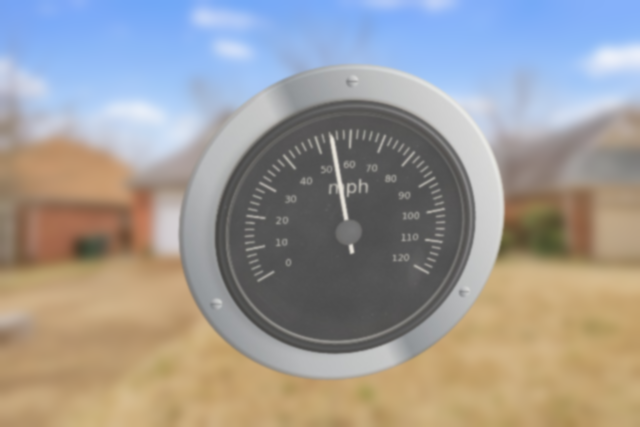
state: 54 mph
